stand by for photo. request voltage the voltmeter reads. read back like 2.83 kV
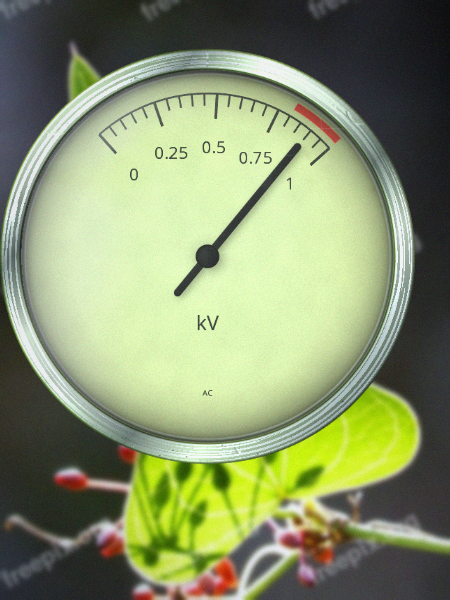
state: 0.9 kV
